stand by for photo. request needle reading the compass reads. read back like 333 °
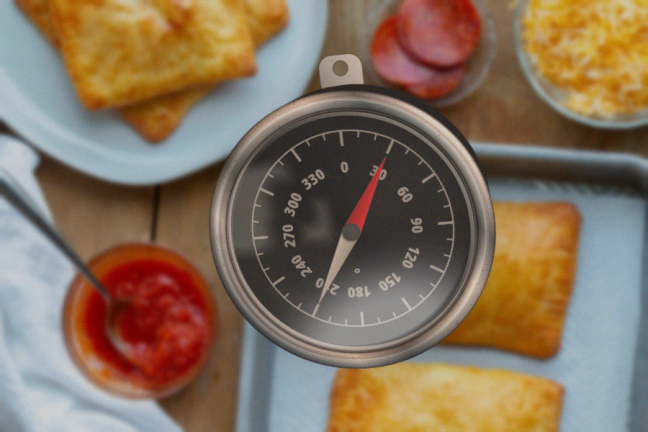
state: 30 °
